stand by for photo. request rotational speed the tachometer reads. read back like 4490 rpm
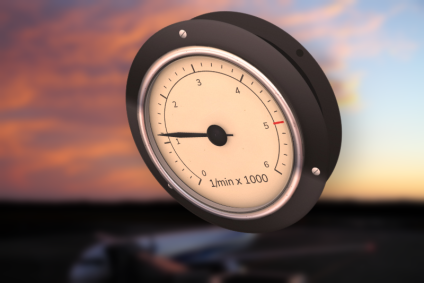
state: 1200 rpm
